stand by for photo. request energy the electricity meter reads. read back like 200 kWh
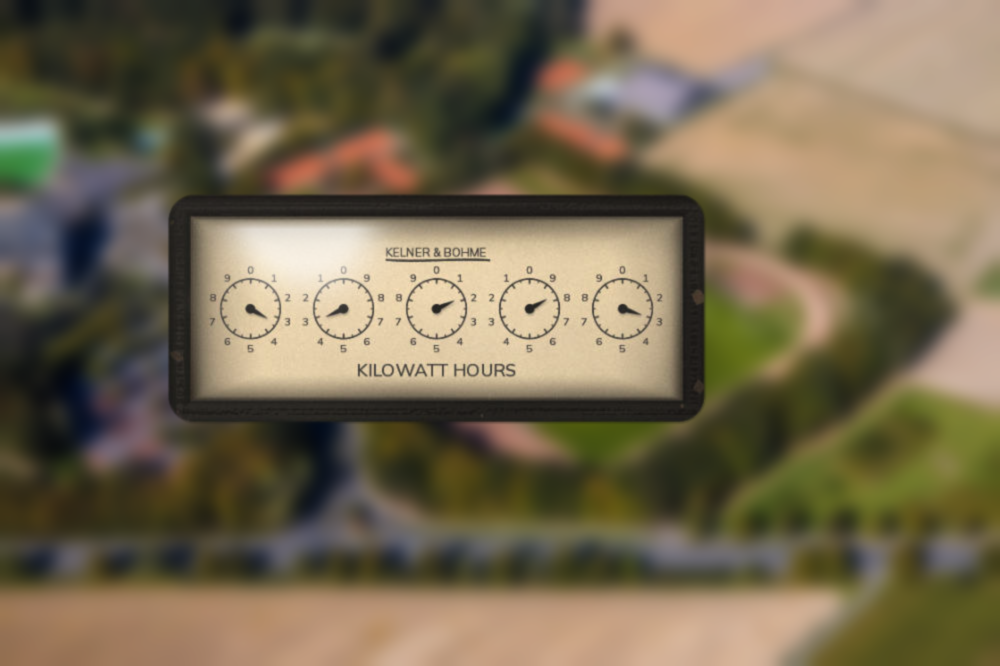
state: 33183 kWh
